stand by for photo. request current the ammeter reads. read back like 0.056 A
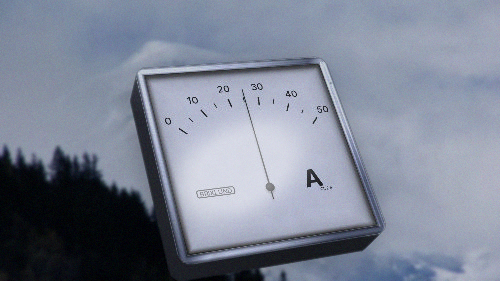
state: 25 A
